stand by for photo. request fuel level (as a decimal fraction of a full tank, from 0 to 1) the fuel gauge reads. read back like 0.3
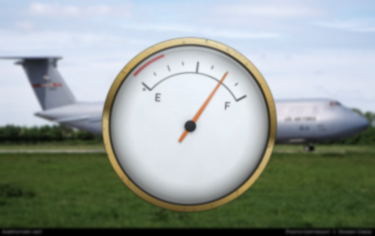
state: 0.75
